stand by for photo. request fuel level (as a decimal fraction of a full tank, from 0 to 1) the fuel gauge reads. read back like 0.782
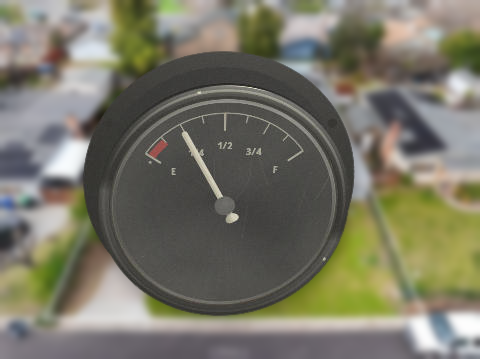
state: 0.25
